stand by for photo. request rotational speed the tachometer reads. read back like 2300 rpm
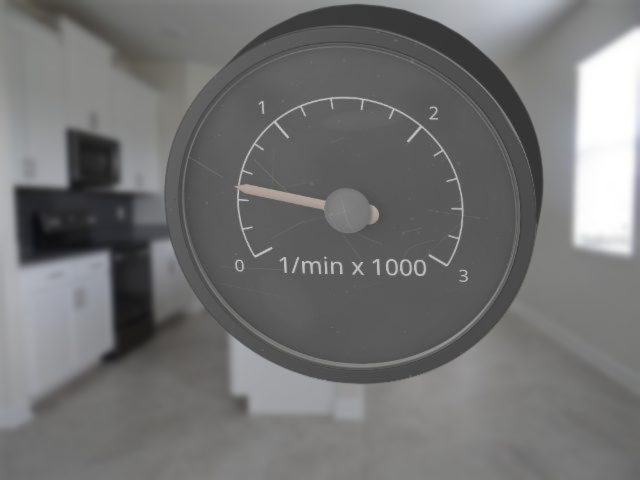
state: 500 rpm
